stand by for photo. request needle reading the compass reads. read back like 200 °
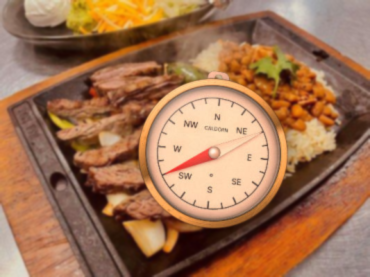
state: 240 °
